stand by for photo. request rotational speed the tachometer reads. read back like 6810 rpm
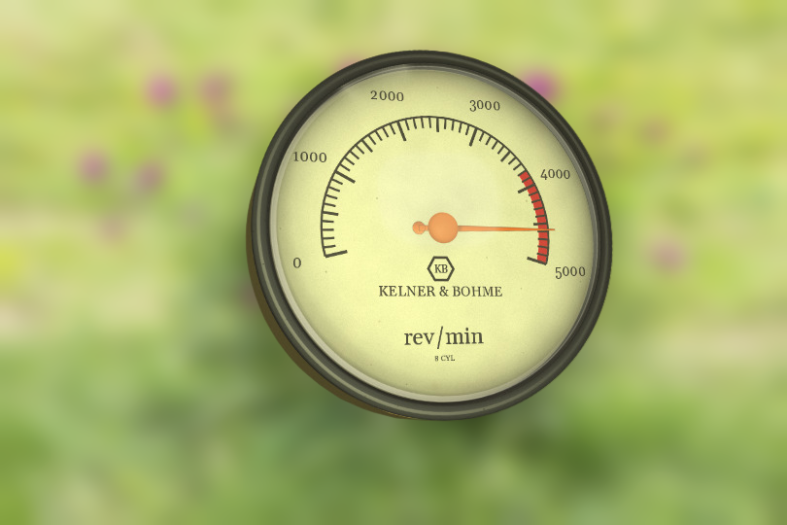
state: 4600 rpm
